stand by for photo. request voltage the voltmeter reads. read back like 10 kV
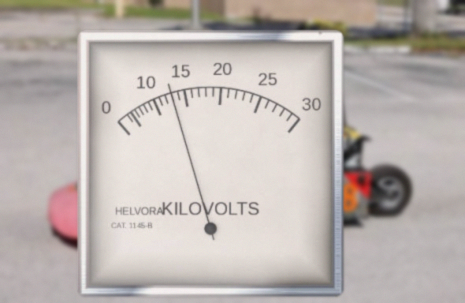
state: 13 kV
